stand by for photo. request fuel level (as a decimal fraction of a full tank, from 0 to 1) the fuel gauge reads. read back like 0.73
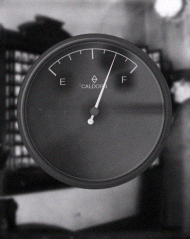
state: 0.75
